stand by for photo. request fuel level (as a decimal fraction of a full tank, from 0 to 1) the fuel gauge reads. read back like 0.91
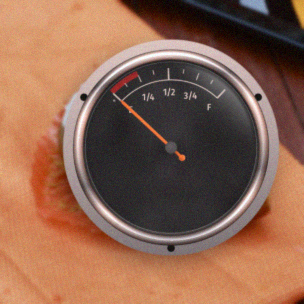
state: 0
